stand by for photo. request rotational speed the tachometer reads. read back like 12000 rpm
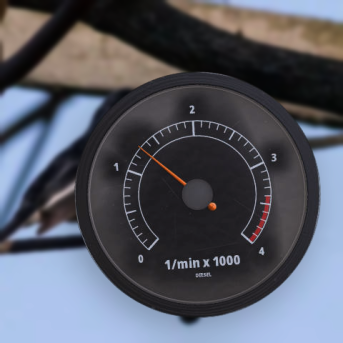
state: 1300 rpm
